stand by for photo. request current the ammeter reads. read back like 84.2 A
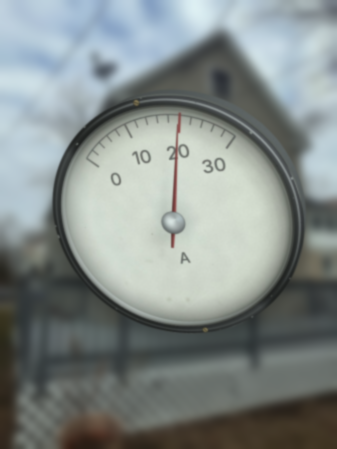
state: 20 A
